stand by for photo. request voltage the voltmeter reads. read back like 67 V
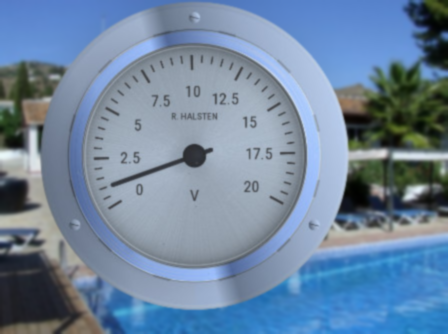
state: 1 V
